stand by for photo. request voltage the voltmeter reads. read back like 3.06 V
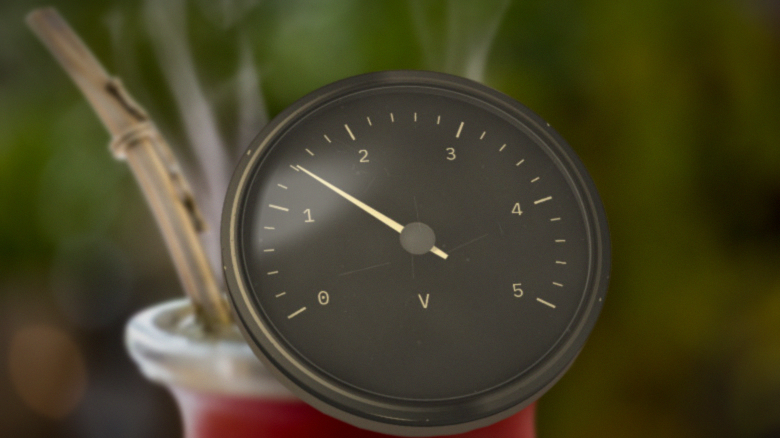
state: 1.4 V
